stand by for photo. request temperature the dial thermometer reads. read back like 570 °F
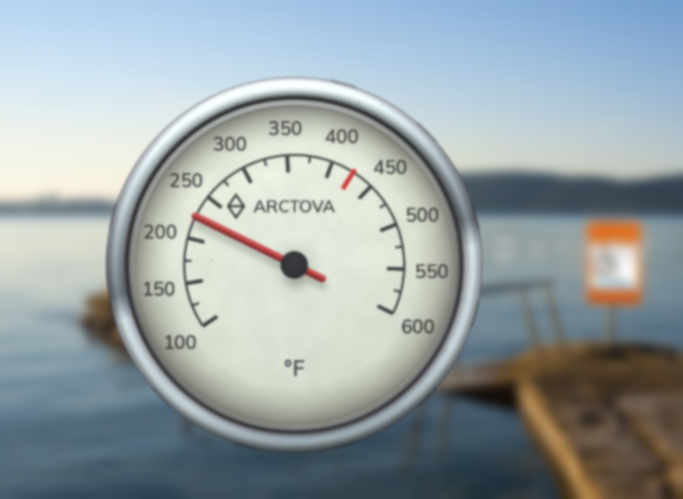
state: 225 °F
